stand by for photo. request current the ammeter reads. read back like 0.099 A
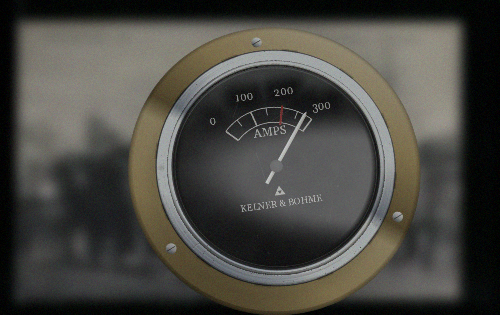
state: 275 A
